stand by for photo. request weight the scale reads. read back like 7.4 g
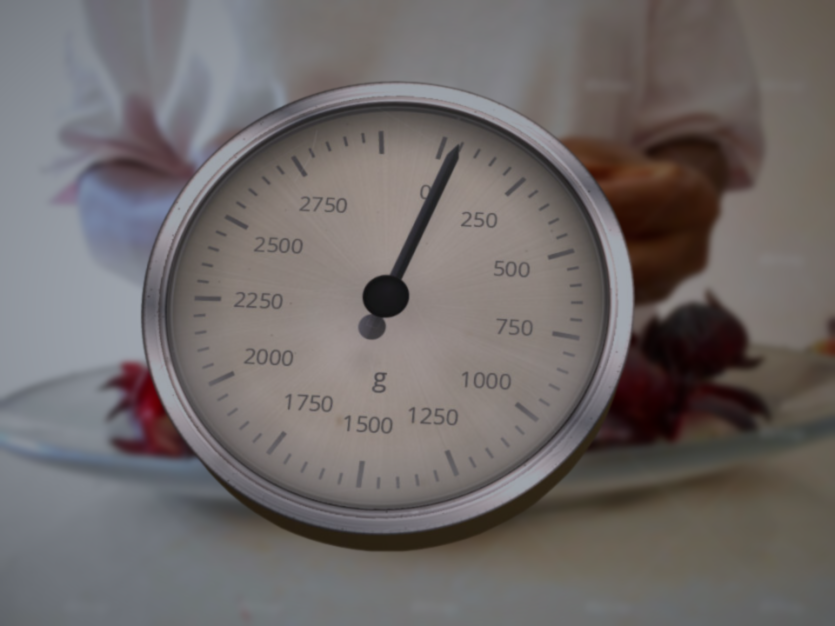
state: 50 g
